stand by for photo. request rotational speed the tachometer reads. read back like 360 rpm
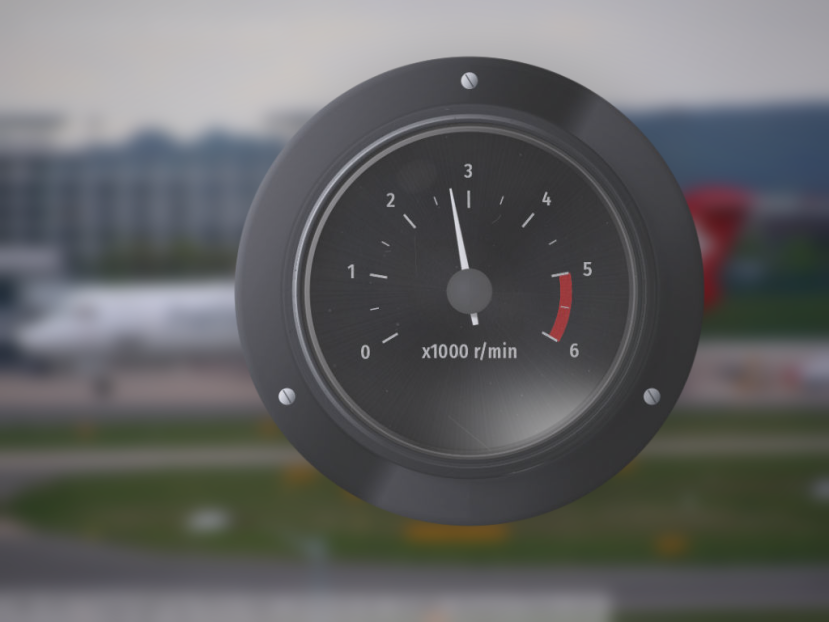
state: 2750 rpm
